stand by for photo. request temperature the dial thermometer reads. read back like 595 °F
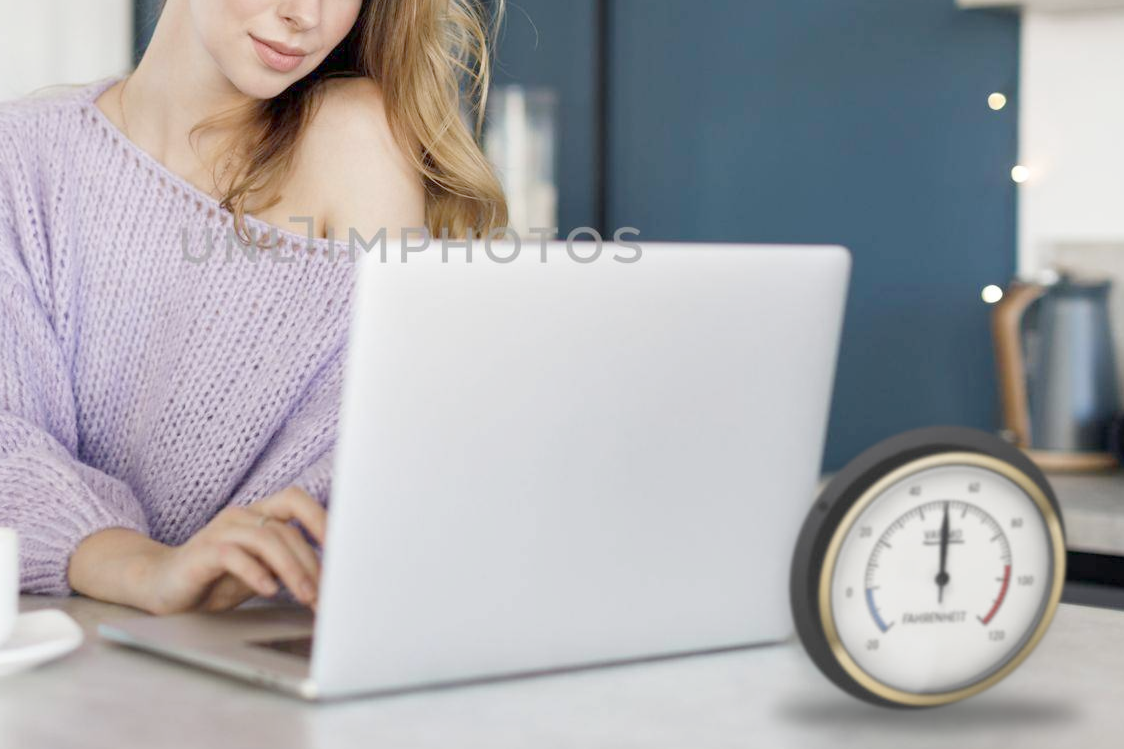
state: 50 °F
